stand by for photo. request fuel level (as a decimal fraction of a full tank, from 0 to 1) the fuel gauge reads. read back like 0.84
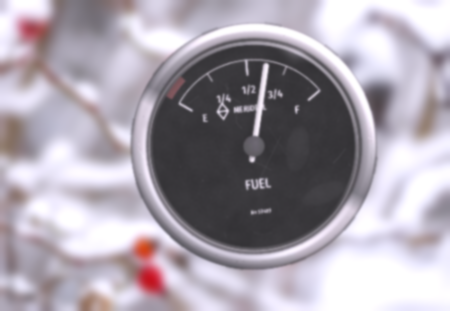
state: 0.625
